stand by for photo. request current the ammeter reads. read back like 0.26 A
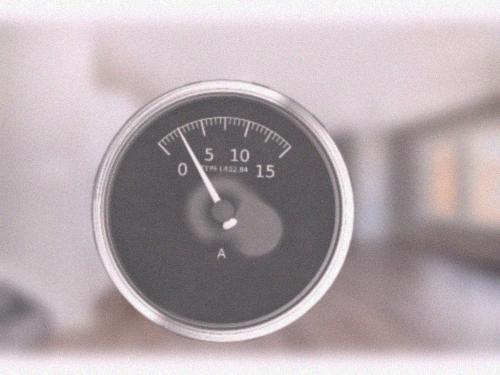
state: 2.5 A
